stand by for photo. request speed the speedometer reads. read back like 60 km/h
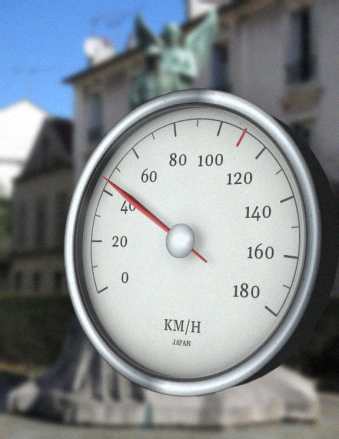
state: 45 km/h
